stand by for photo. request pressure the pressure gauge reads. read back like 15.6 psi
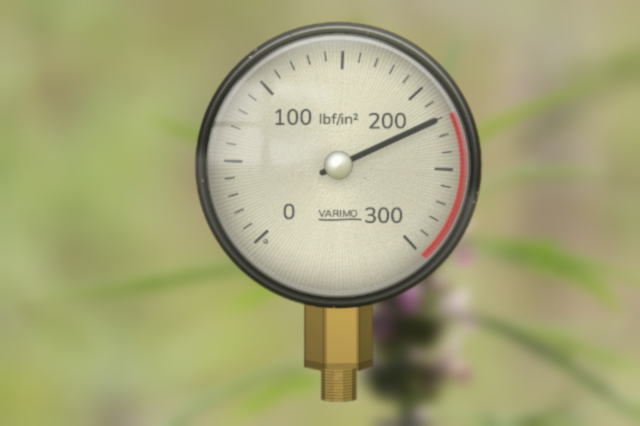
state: 220 psi
